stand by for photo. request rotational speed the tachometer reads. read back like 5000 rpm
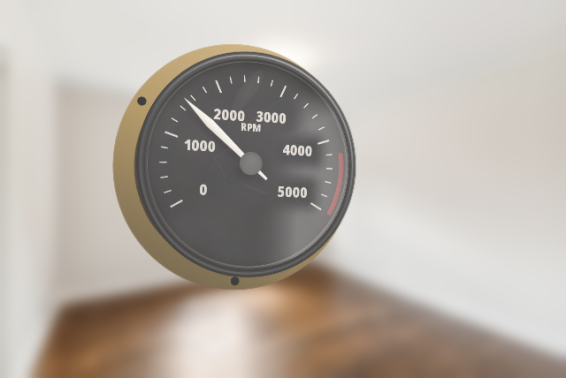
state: 1500 rpm
